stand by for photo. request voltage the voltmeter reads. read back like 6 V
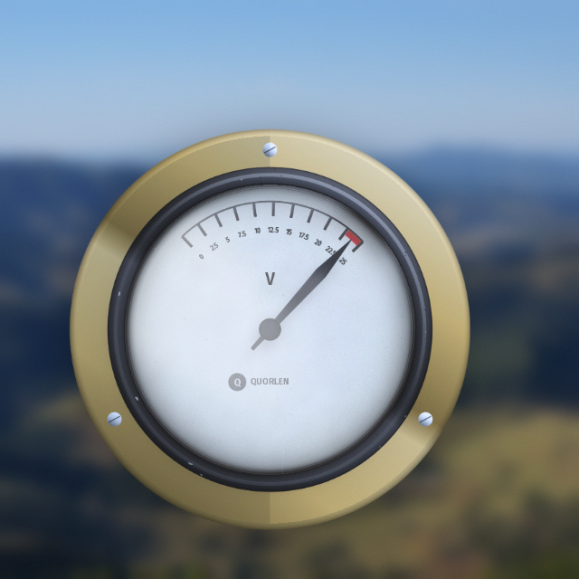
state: 23.75 V
